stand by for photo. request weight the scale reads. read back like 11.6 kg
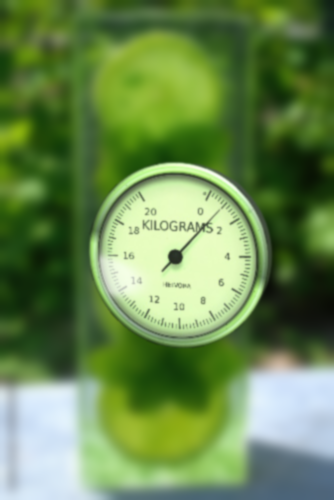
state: 1 kg
